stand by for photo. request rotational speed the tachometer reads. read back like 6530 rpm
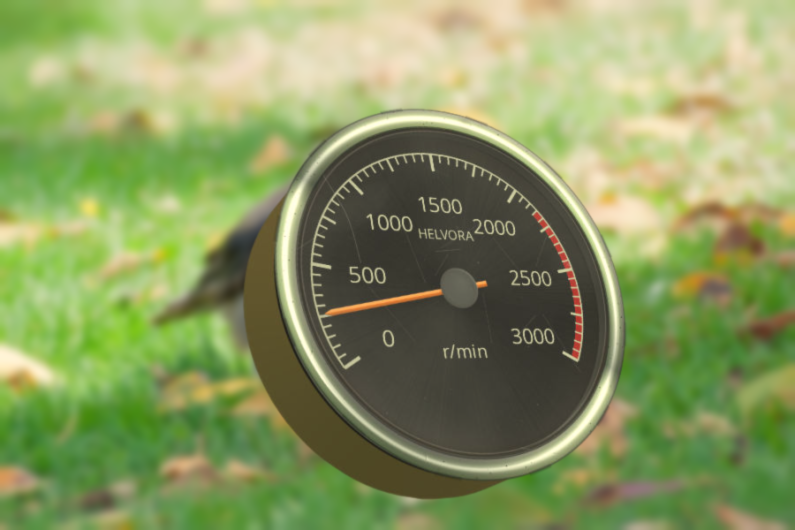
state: 250 rpm
